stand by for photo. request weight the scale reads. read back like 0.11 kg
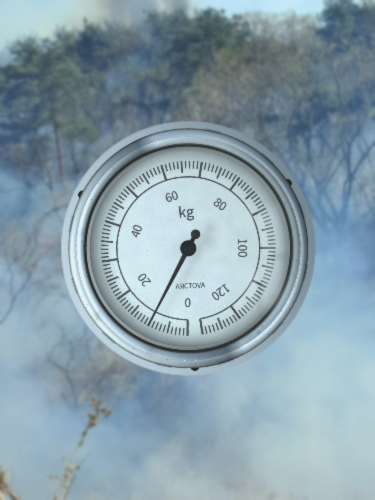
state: 10 kg
